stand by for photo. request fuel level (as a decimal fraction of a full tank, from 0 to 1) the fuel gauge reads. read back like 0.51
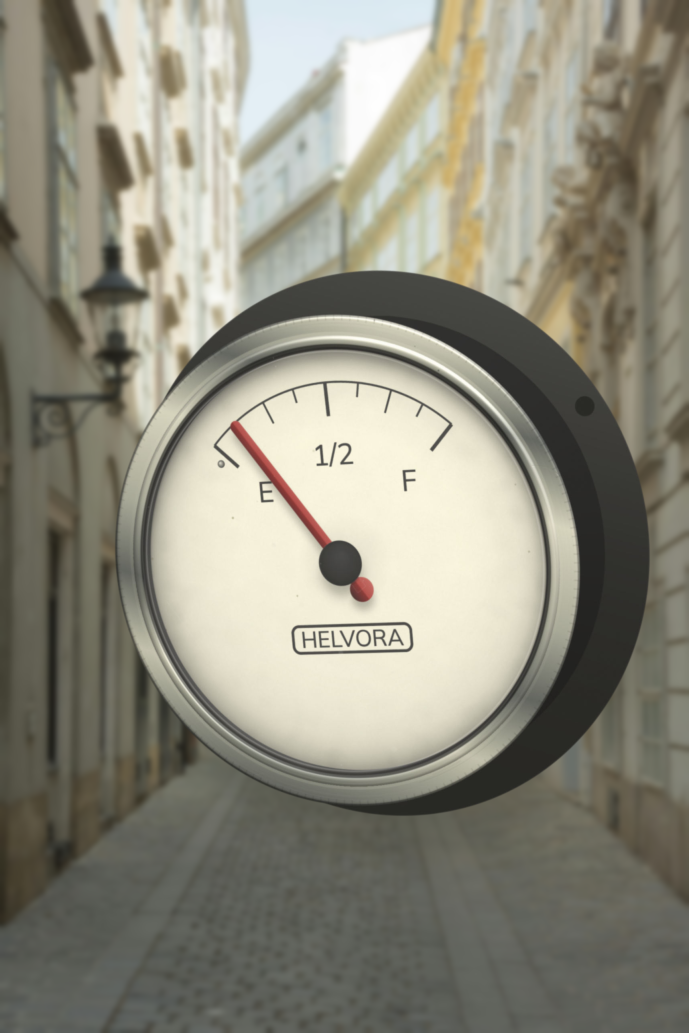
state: 0.125
